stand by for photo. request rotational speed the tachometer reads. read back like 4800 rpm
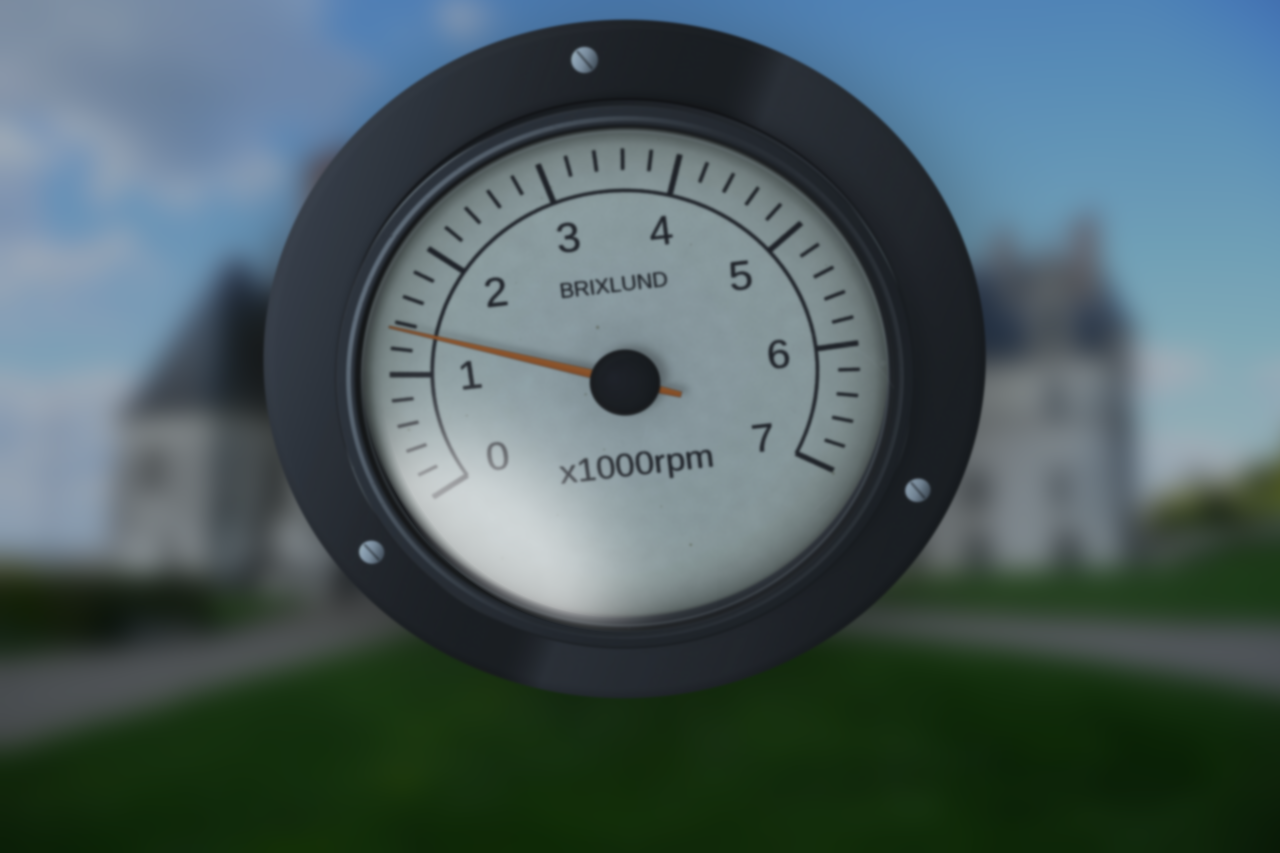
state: 1400 rpm
